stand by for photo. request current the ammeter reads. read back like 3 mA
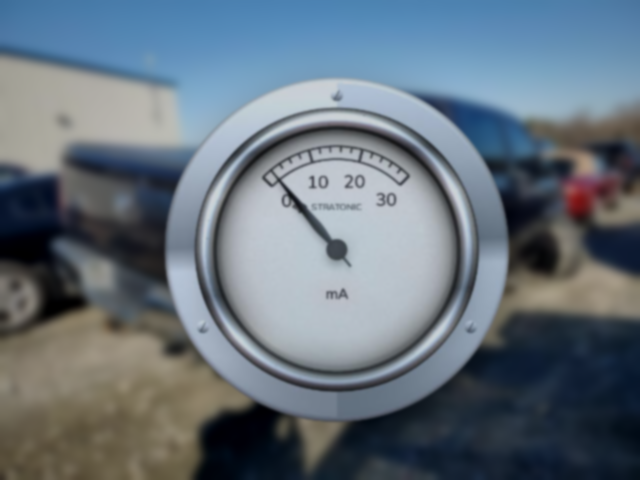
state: 2 mA
